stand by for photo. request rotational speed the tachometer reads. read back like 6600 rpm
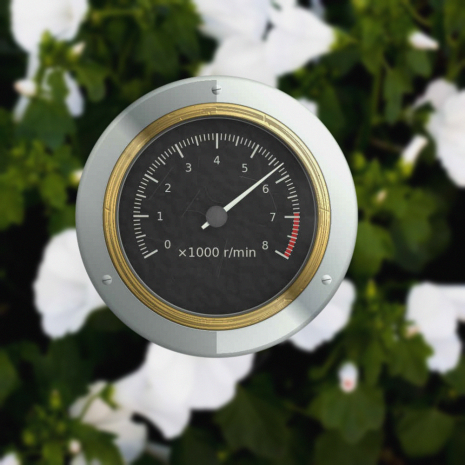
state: 5700 rpm
